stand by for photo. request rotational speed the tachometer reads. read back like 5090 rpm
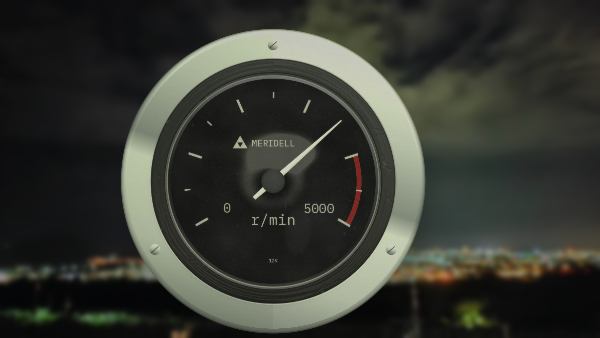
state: 3500 rpm
